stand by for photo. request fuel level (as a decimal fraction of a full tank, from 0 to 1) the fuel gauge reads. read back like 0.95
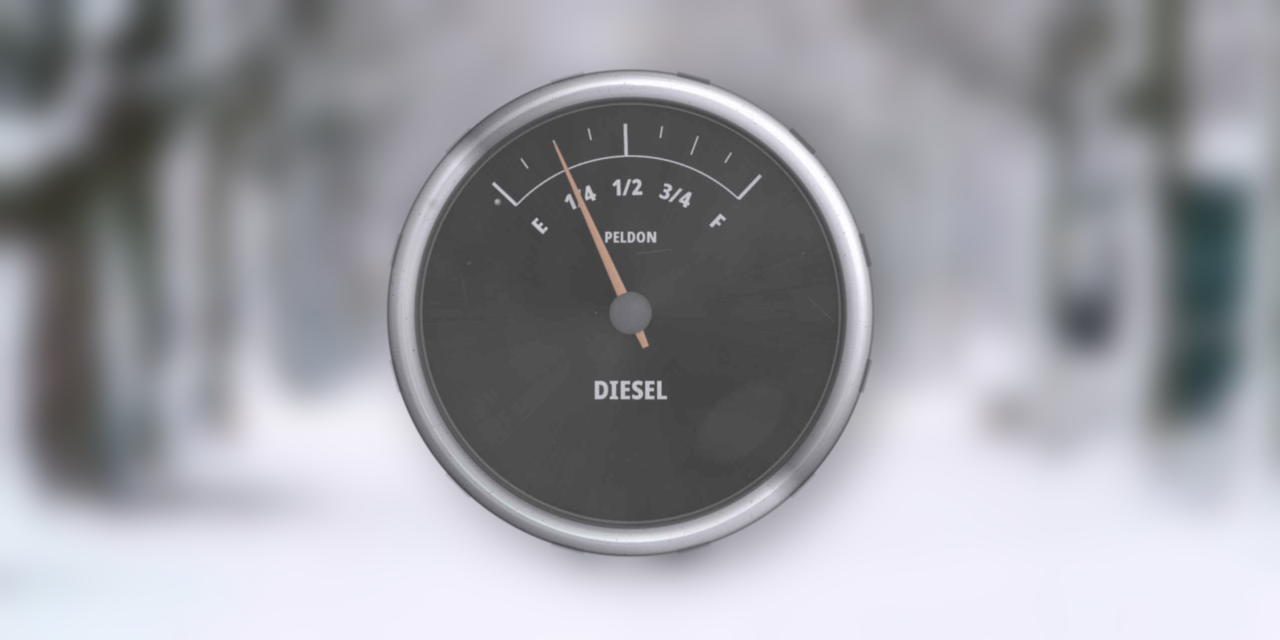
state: 0.25
